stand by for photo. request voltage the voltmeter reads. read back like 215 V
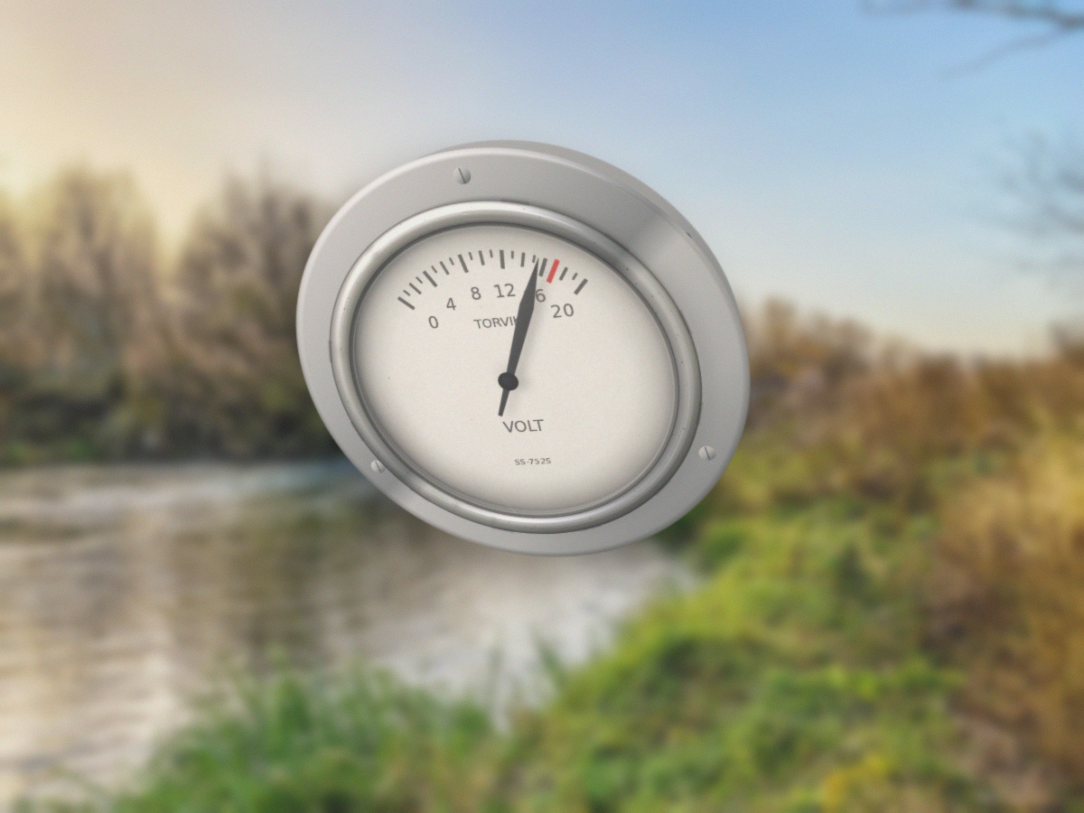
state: 15.5 V
